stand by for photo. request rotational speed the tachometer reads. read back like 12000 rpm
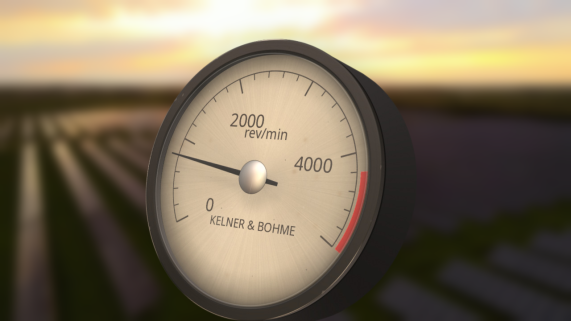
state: 800 rpm
